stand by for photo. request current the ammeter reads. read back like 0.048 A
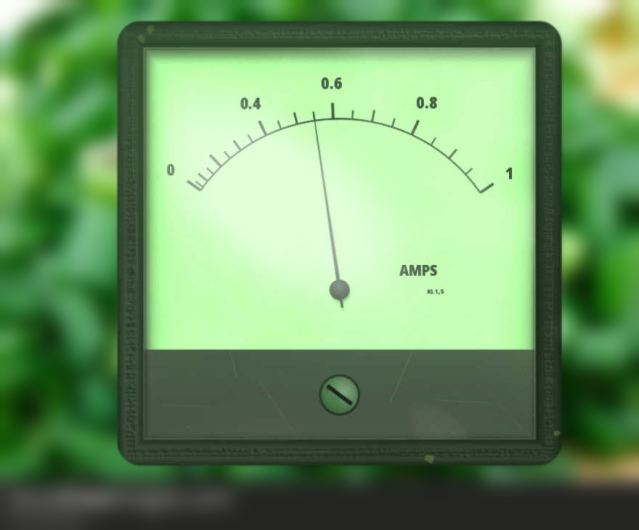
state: 0.55 A
